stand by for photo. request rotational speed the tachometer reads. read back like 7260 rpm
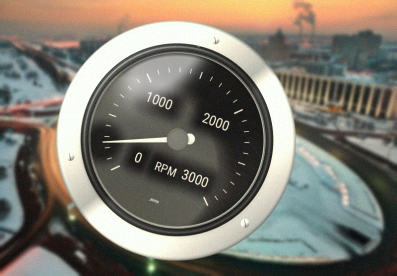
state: 250 rpm
